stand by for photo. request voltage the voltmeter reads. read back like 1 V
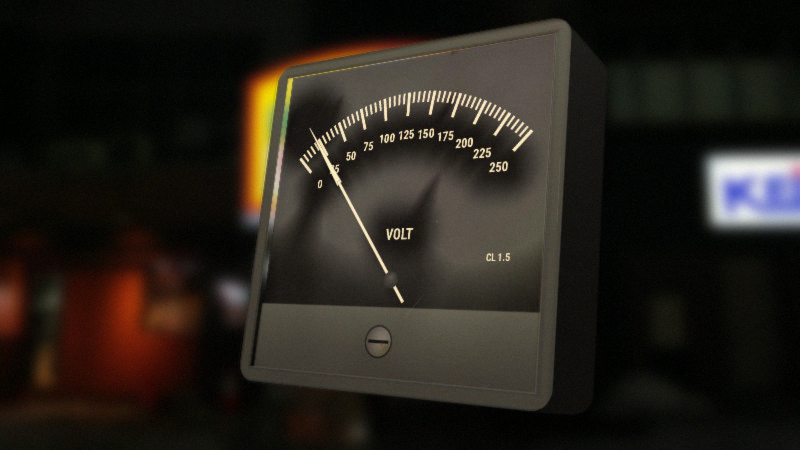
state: 25 V
